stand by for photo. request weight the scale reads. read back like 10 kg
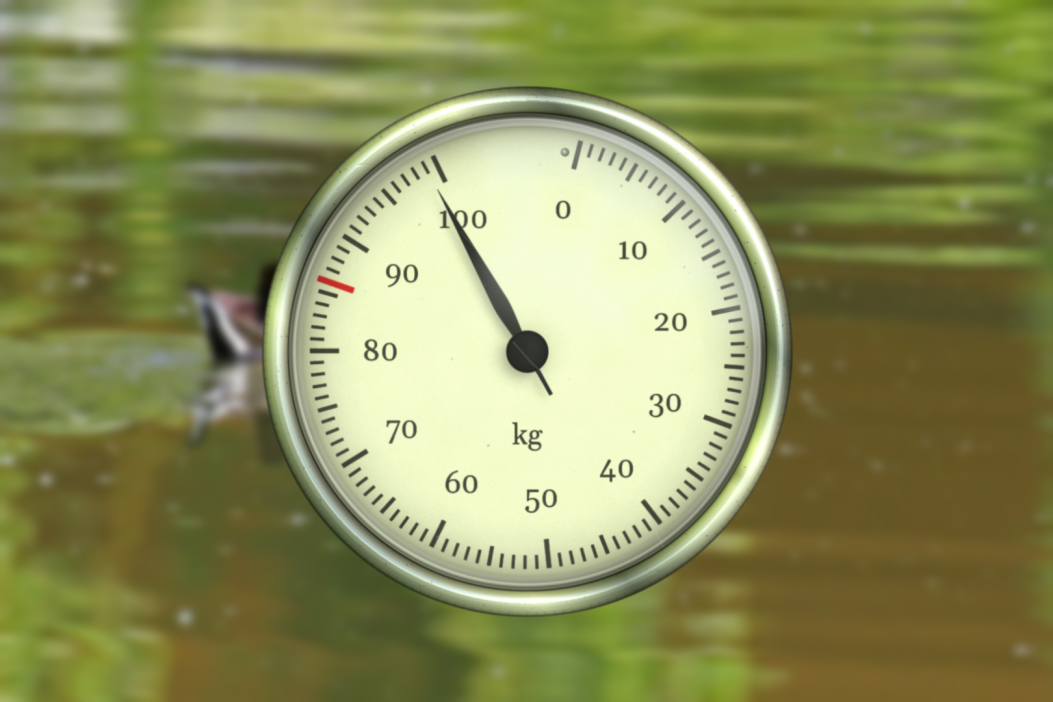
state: 99 kg
